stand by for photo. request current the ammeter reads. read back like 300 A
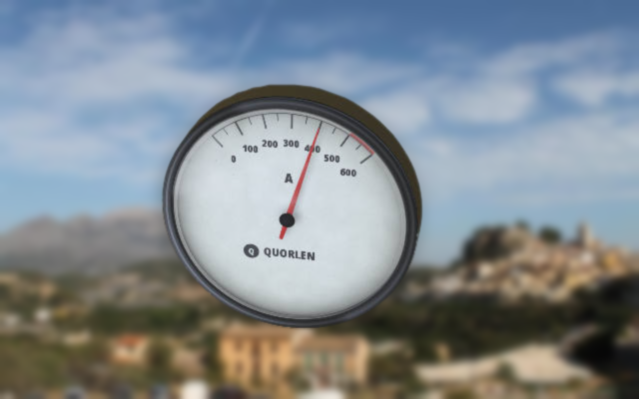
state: 400 A
